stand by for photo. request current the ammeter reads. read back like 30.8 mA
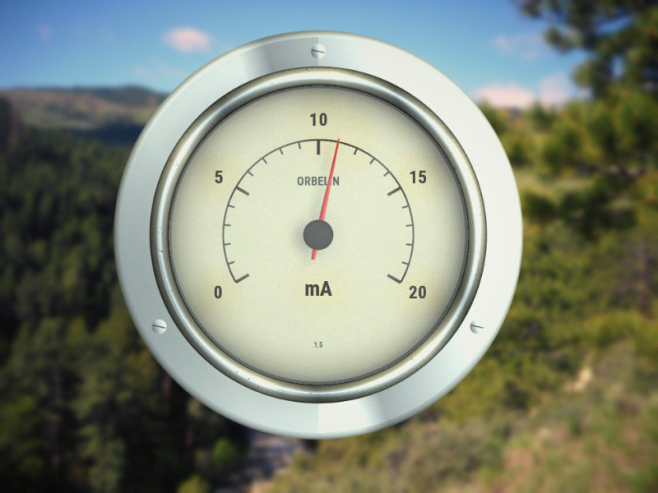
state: 11 mA
